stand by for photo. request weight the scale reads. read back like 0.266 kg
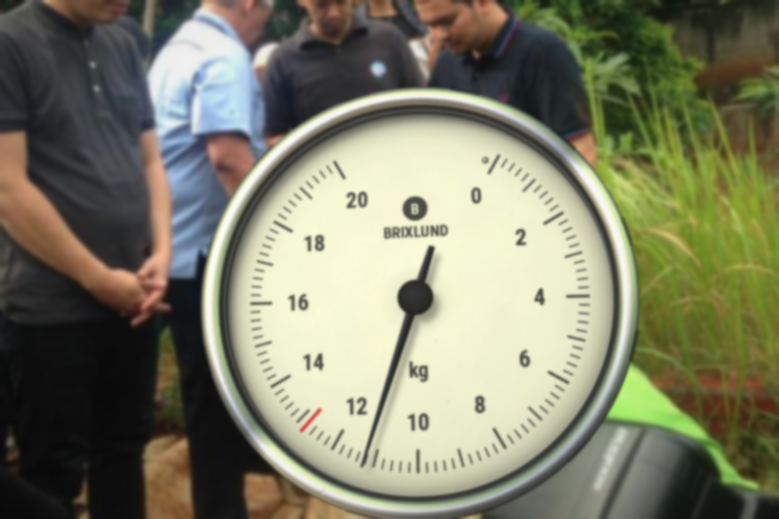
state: 11.2 kg
